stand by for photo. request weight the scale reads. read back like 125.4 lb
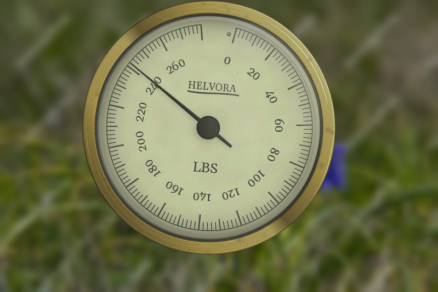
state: 242 lb
